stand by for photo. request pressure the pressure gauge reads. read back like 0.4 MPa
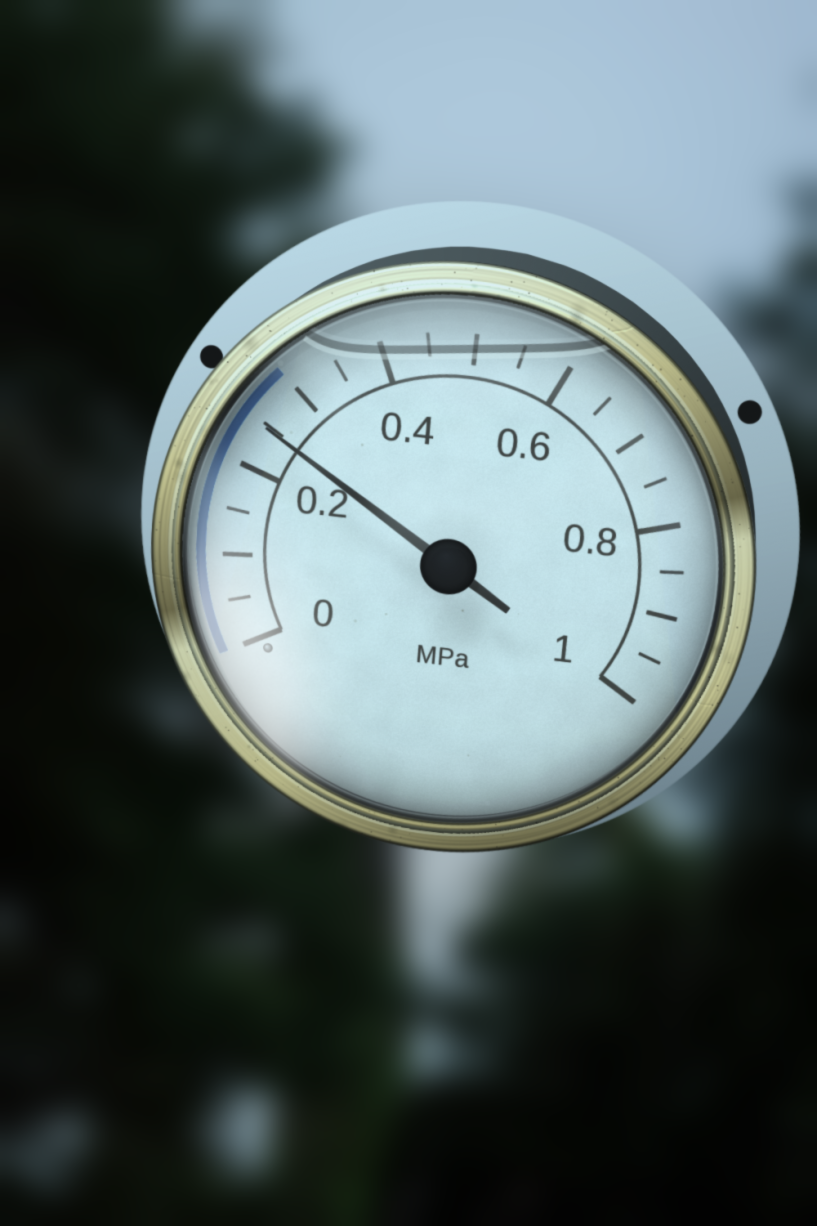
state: 0.25 MPa
